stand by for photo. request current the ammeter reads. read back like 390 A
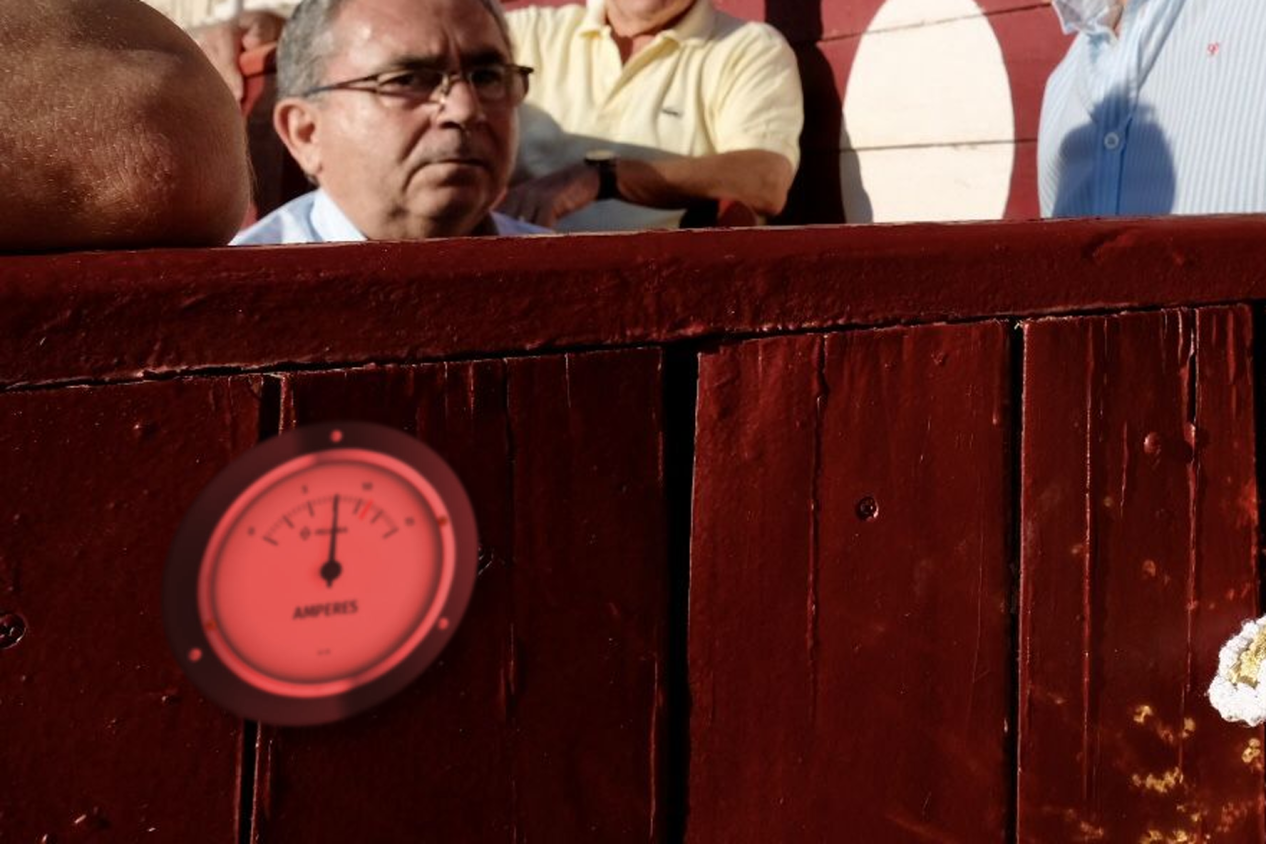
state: 7.5 A
